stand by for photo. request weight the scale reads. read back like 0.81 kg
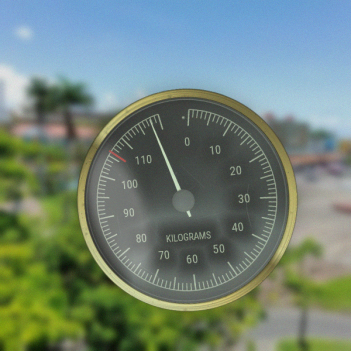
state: 118 kg
